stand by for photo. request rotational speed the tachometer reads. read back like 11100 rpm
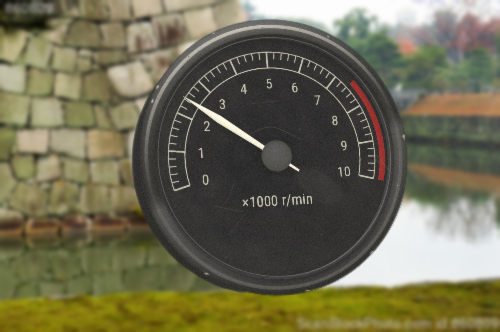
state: 2400 rpm
